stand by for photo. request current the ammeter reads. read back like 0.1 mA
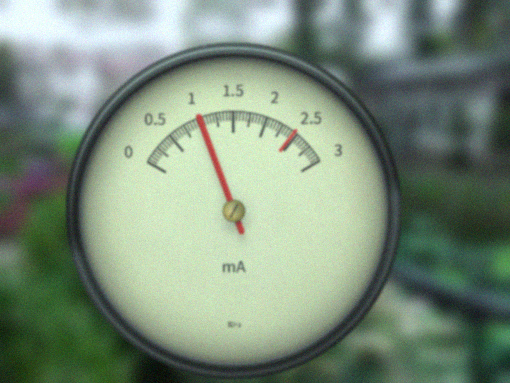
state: 1 mA
